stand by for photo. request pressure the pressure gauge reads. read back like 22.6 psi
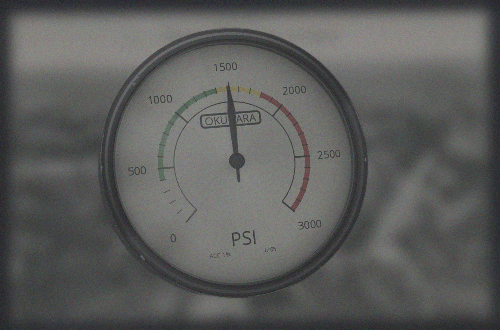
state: 1500 psi
